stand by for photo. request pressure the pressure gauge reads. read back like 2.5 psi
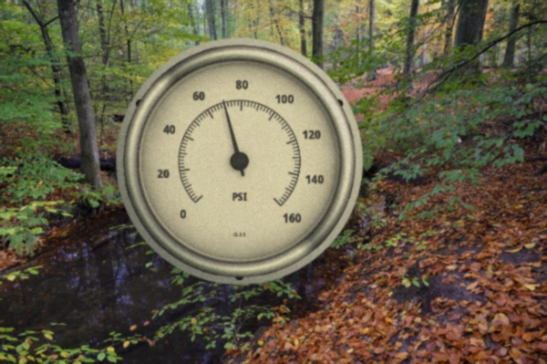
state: 70 psi
